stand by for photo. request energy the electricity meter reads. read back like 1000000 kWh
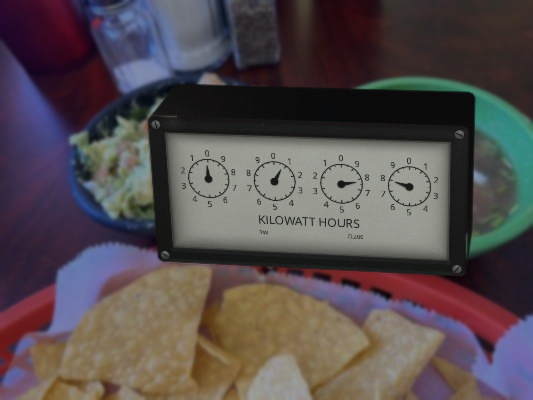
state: 78 kWh
